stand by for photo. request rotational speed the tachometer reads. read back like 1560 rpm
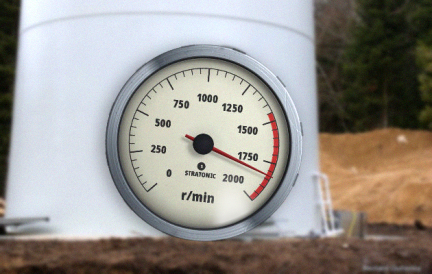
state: 1825 rpm
